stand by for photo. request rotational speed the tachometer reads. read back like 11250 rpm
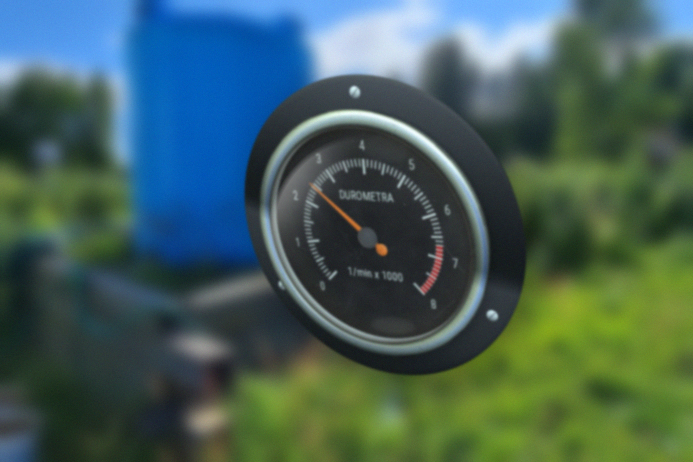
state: 2500 rpm
